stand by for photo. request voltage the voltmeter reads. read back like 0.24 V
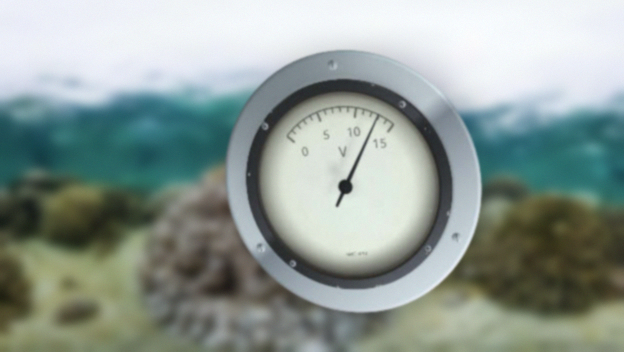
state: 13 V
